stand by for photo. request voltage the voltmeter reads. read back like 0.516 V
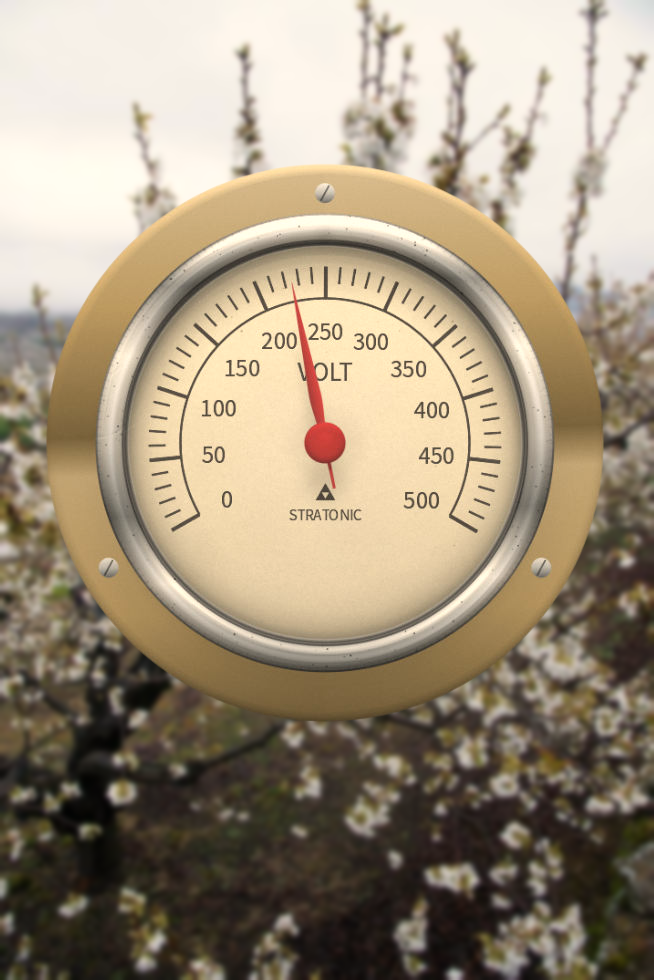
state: 225 V
